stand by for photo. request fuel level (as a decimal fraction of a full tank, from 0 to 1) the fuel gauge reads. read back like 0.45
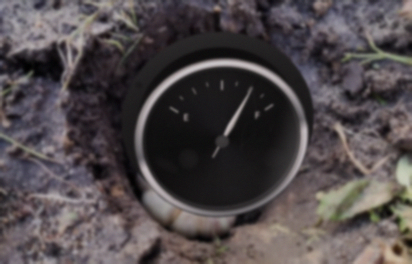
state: 0.75
